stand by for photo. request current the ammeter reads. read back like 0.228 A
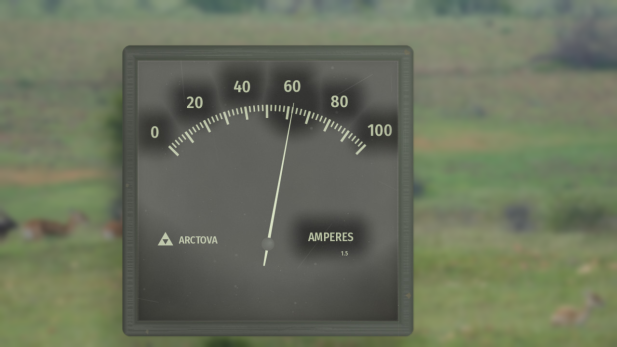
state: 62 A
